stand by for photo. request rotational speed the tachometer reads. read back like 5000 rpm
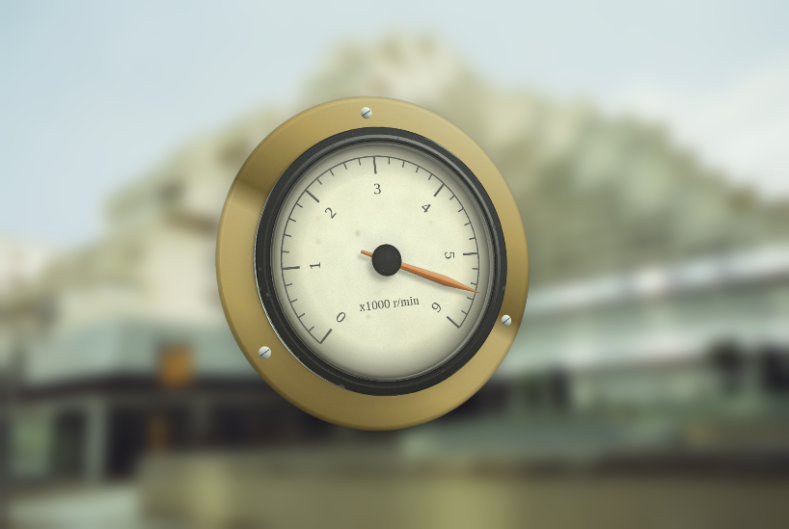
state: 5500 rpm
